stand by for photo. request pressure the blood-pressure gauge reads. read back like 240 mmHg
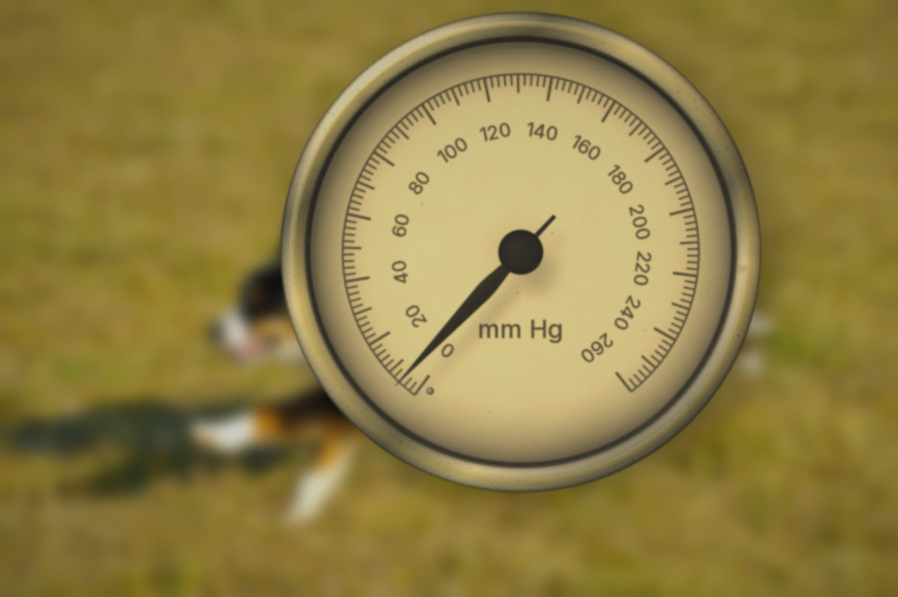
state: 6 mmHg
